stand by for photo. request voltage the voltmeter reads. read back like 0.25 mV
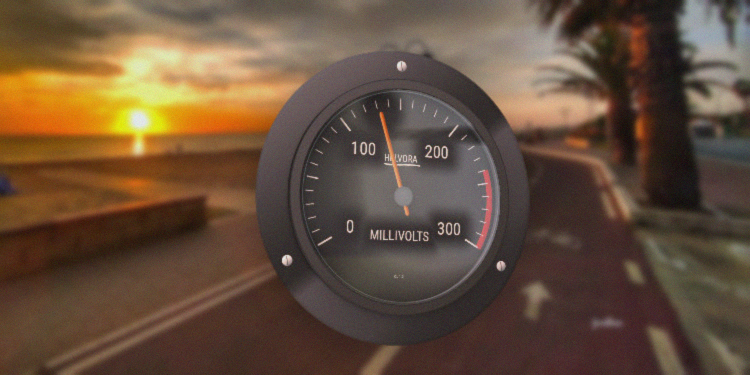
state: 130 mV
